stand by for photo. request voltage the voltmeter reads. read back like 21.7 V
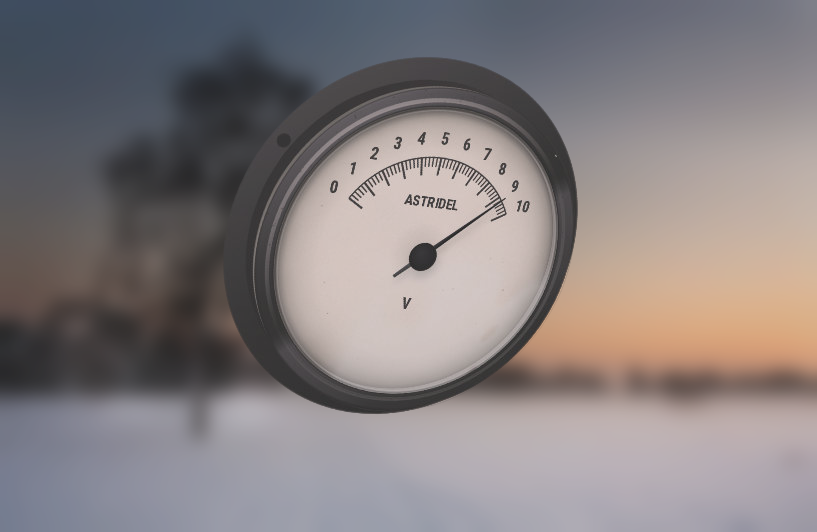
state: 9 V
